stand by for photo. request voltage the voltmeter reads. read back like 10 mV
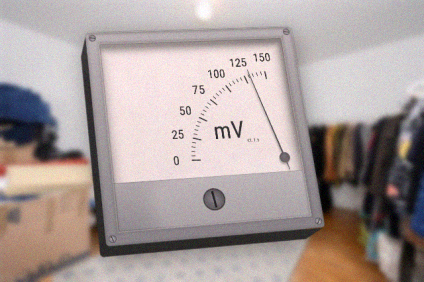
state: 130 mV
